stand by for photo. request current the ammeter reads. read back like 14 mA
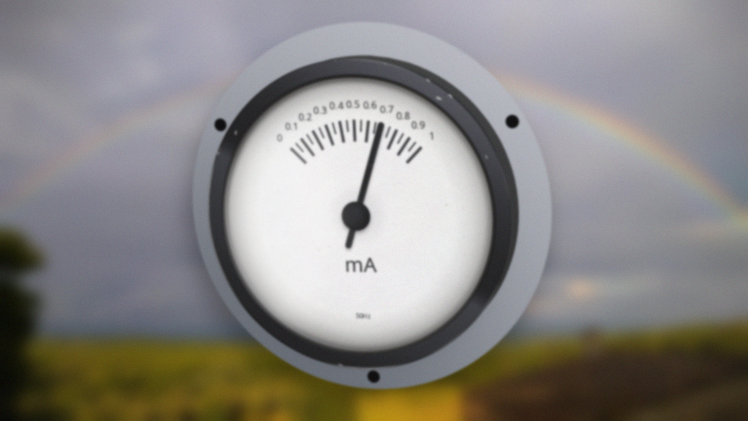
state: 0.7 mA
